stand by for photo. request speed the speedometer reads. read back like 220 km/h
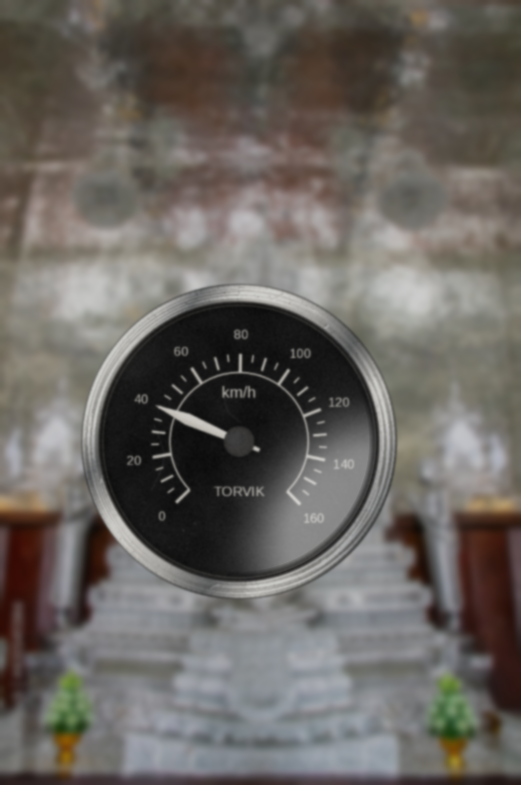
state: 40 km/h
